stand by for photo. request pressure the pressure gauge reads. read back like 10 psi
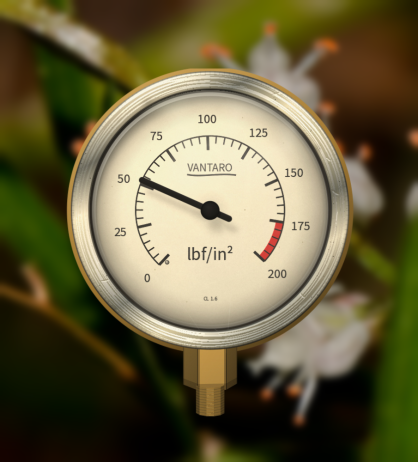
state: 52.5 psi
